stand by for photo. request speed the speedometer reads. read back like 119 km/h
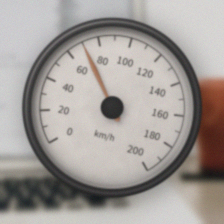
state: 70 km/h
